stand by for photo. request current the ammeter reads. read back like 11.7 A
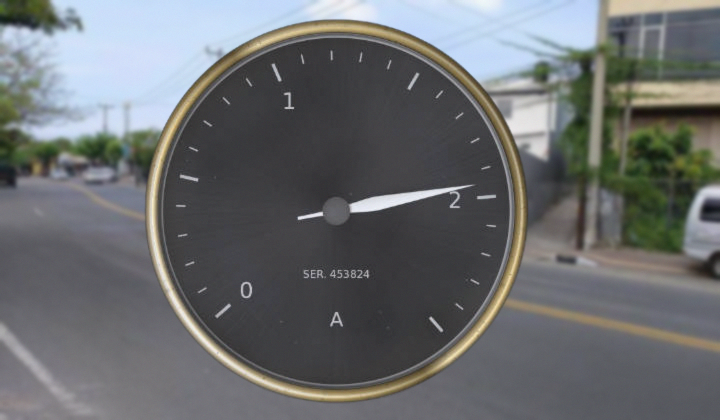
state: 1.95 A
